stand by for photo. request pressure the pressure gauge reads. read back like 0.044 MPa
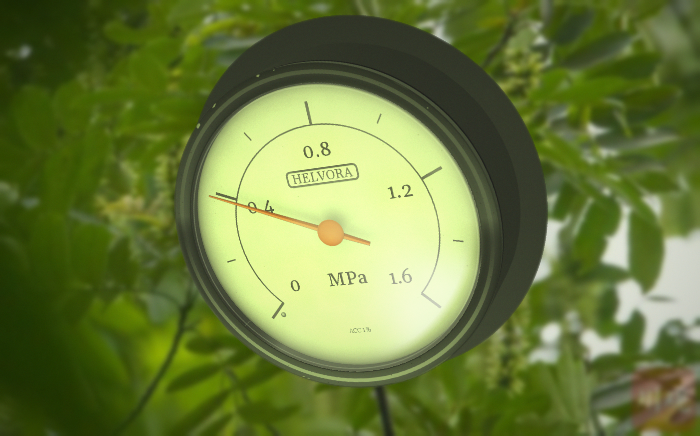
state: 0.4 MPa
